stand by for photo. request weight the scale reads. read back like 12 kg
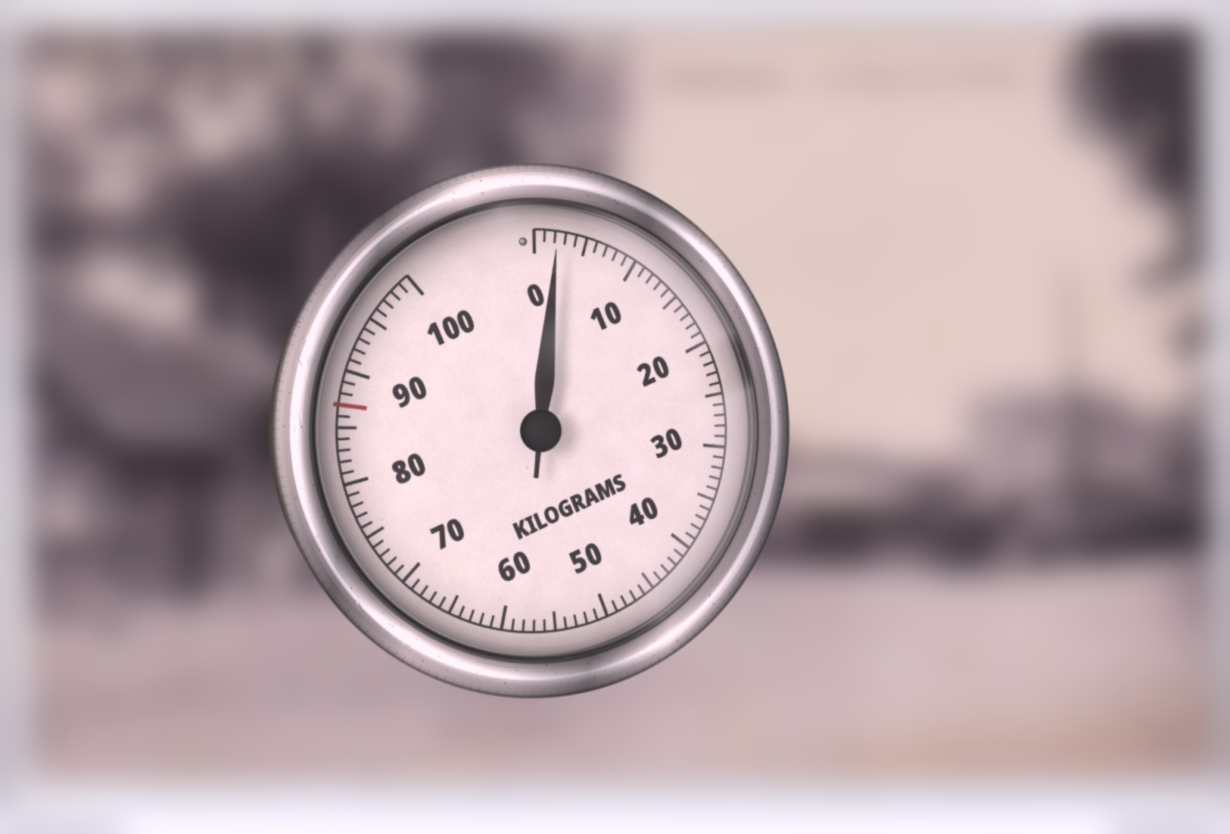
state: 2 kg
